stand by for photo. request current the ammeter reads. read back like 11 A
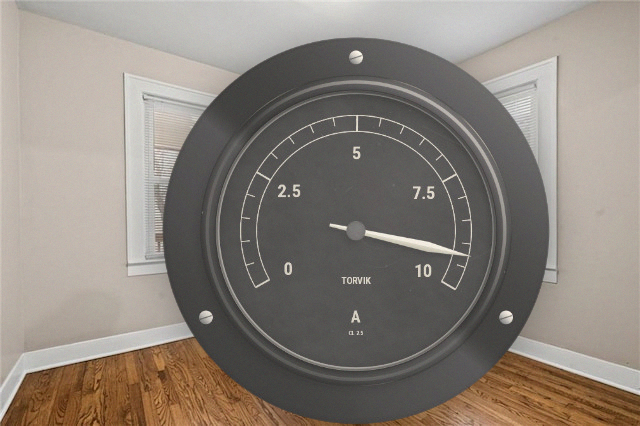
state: 9.25 A
